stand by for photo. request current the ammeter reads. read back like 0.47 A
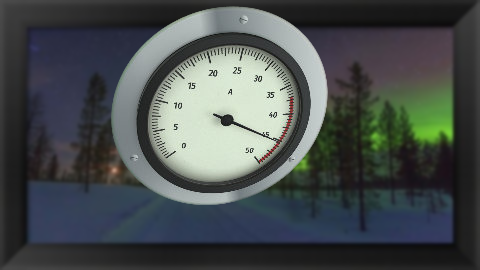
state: 45 A
